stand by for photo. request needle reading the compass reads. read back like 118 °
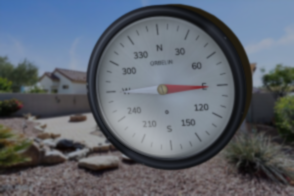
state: 90 °
